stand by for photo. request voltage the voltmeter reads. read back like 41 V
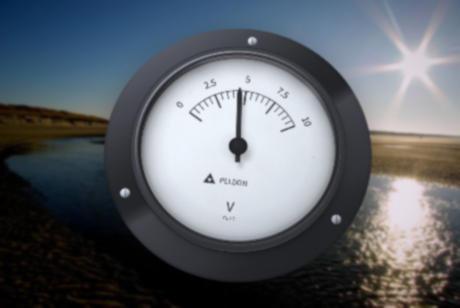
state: 4.5 V
